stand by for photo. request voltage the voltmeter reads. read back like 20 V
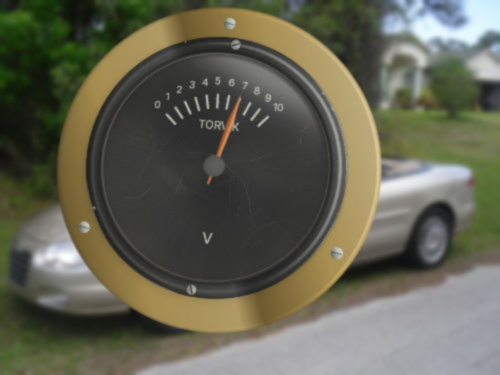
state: 7 V
